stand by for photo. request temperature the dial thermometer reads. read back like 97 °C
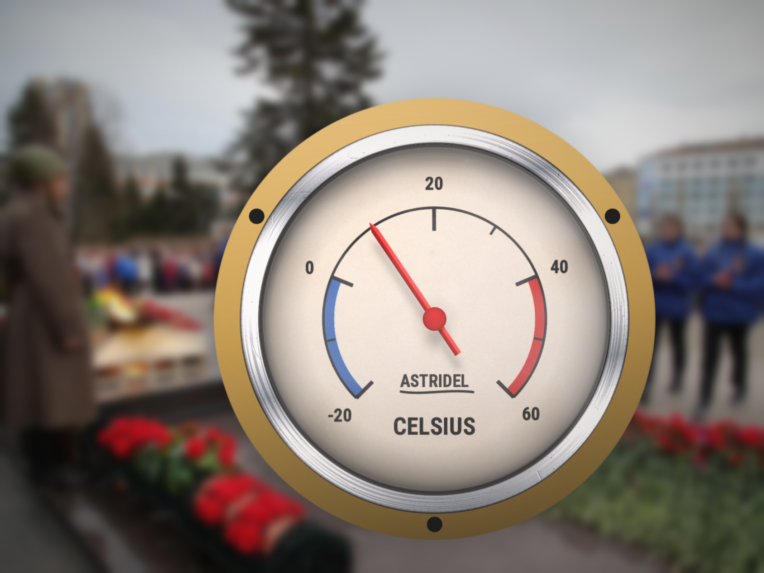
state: 10 °C
